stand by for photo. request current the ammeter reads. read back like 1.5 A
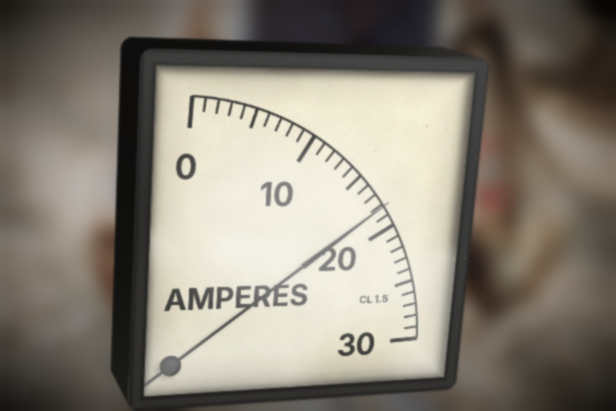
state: 18 A
